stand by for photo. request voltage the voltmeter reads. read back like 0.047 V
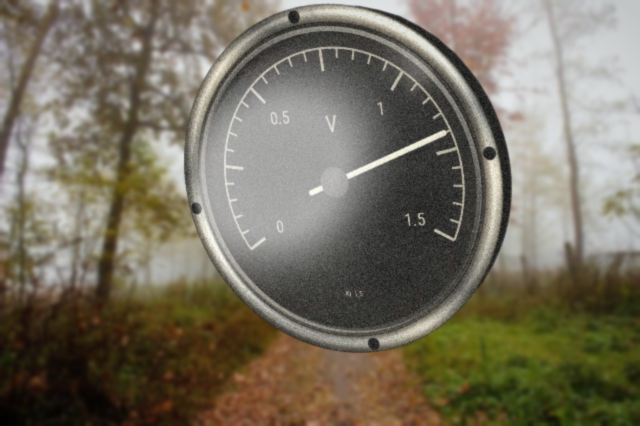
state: 1.2 V
